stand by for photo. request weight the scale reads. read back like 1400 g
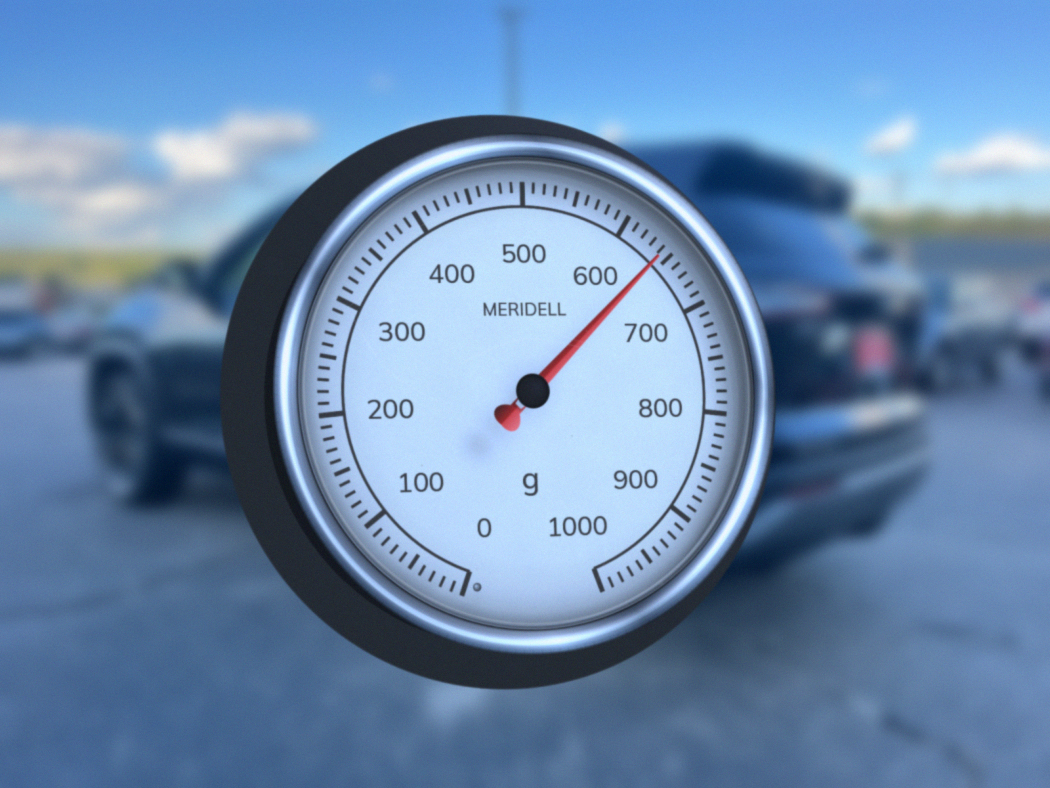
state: 640 g
